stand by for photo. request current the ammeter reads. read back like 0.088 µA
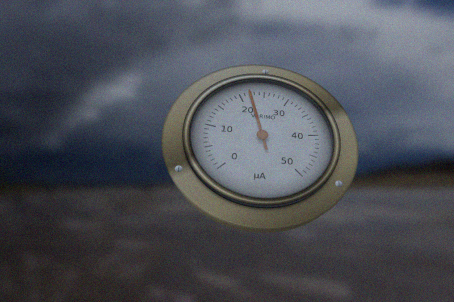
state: 22 µA
